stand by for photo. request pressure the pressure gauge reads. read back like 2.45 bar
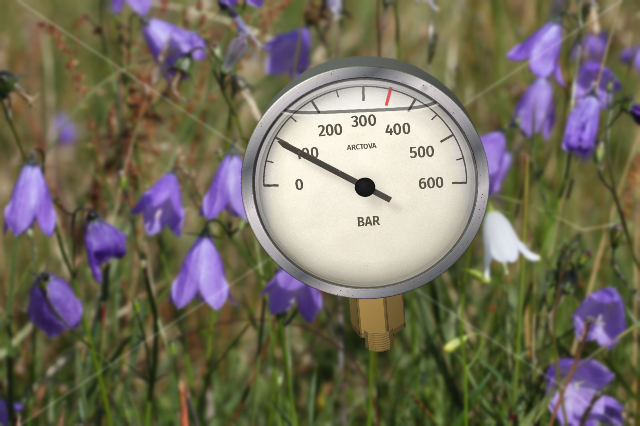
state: 100 bar
